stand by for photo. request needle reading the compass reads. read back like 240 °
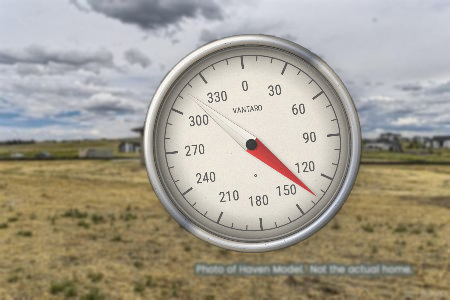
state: 135 °
